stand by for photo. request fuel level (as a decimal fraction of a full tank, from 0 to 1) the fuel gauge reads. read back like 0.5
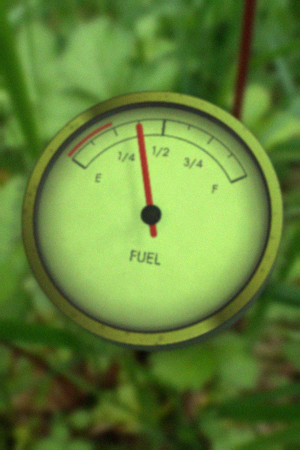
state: 0.375
